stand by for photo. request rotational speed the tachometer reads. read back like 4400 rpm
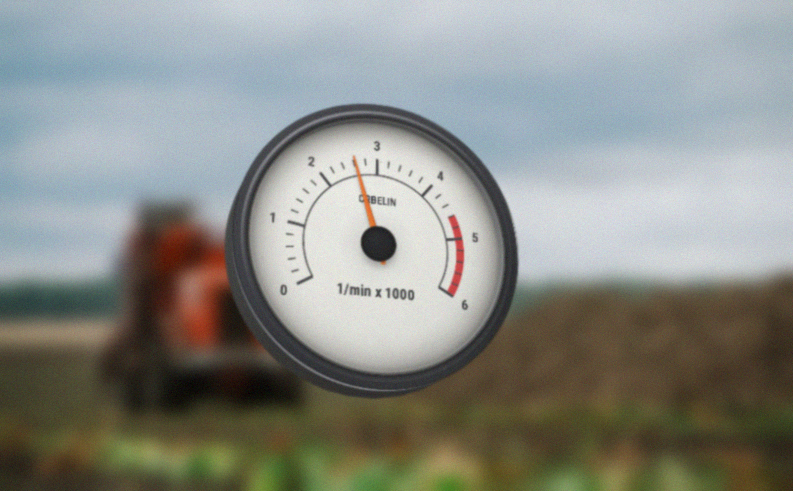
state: 2600 rpm
